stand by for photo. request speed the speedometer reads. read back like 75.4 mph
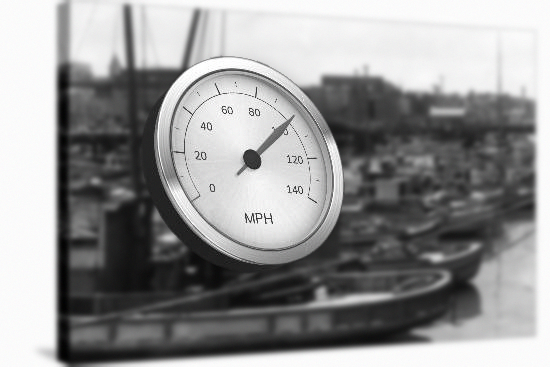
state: 100 mph
